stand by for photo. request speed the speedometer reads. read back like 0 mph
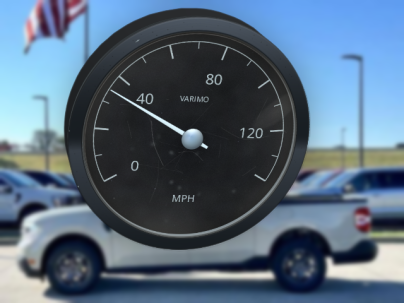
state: 35 mph
